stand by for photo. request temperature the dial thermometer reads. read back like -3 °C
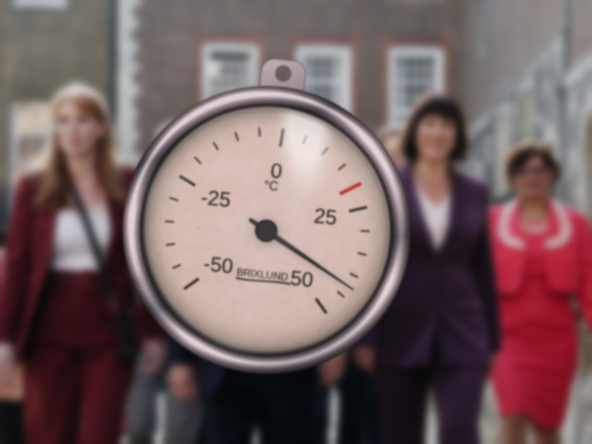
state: 42.5 °C
